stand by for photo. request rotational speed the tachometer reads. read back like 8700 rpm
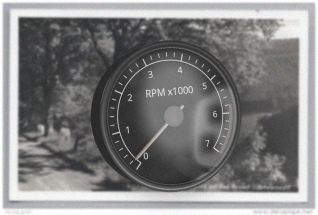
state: 200 rpm
